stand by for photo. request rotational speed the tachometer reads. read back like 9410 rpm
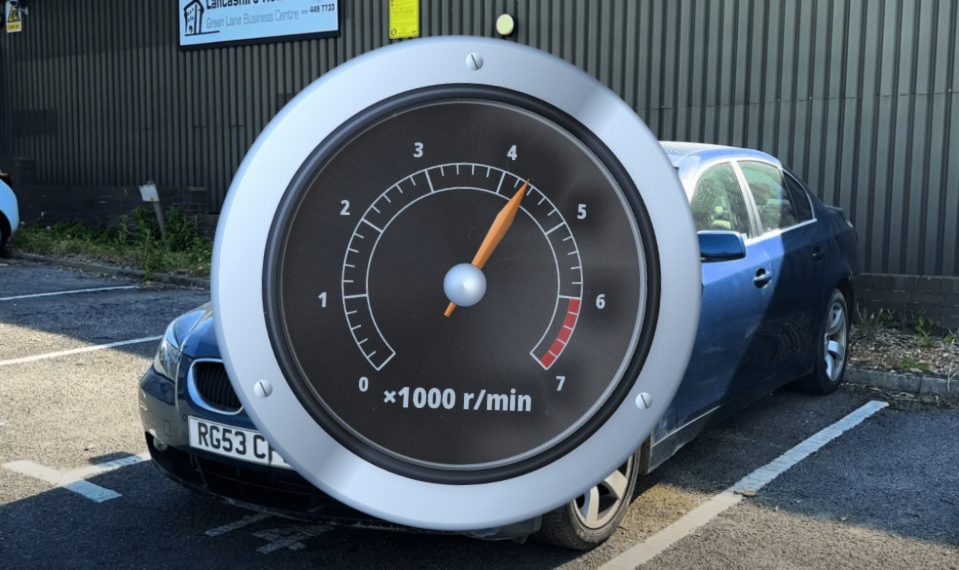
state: 4300 rpm
